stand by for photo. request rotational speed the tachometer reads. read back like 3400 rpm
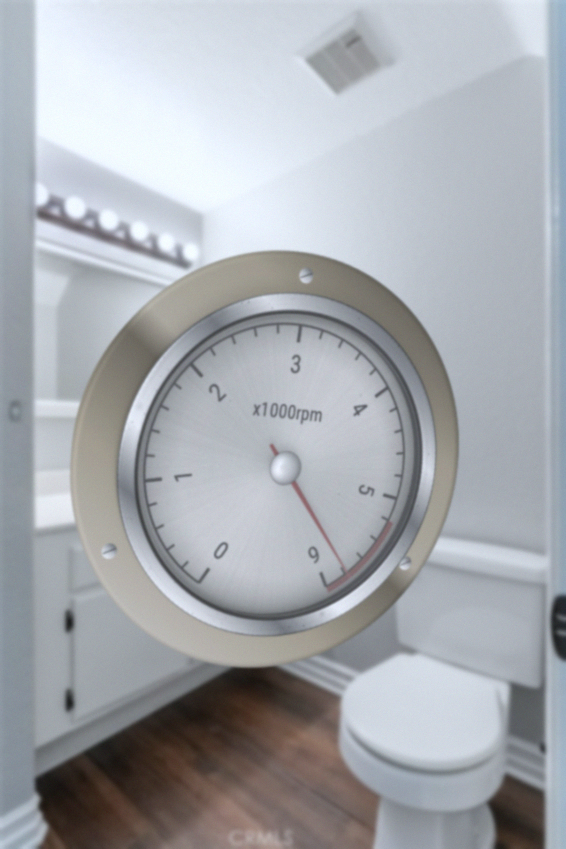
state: 5800 rpm
